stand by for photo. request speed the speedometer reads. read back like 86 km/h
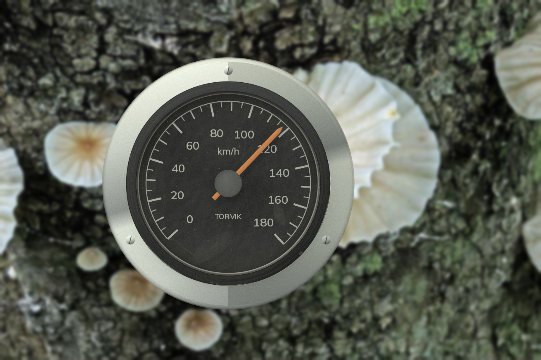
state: 117.5 km/h
